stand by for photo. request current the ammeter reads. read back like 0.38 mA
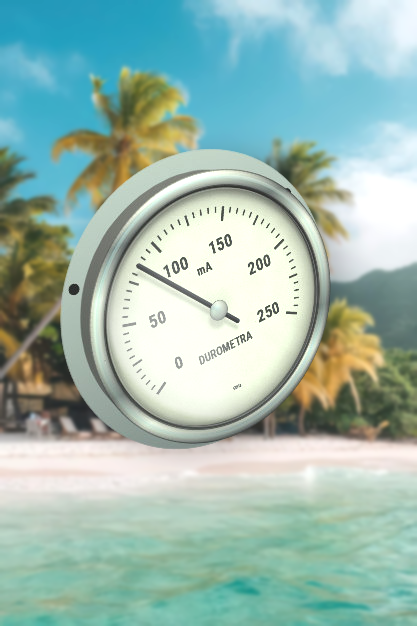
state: 85 mA
